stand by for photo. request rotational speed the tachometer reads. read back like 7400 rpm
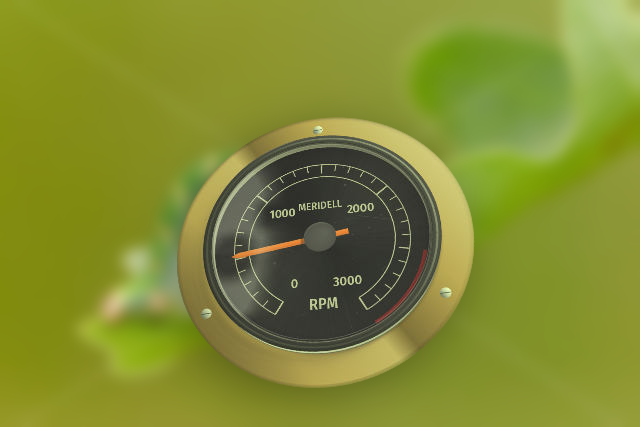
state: 500 rpm
